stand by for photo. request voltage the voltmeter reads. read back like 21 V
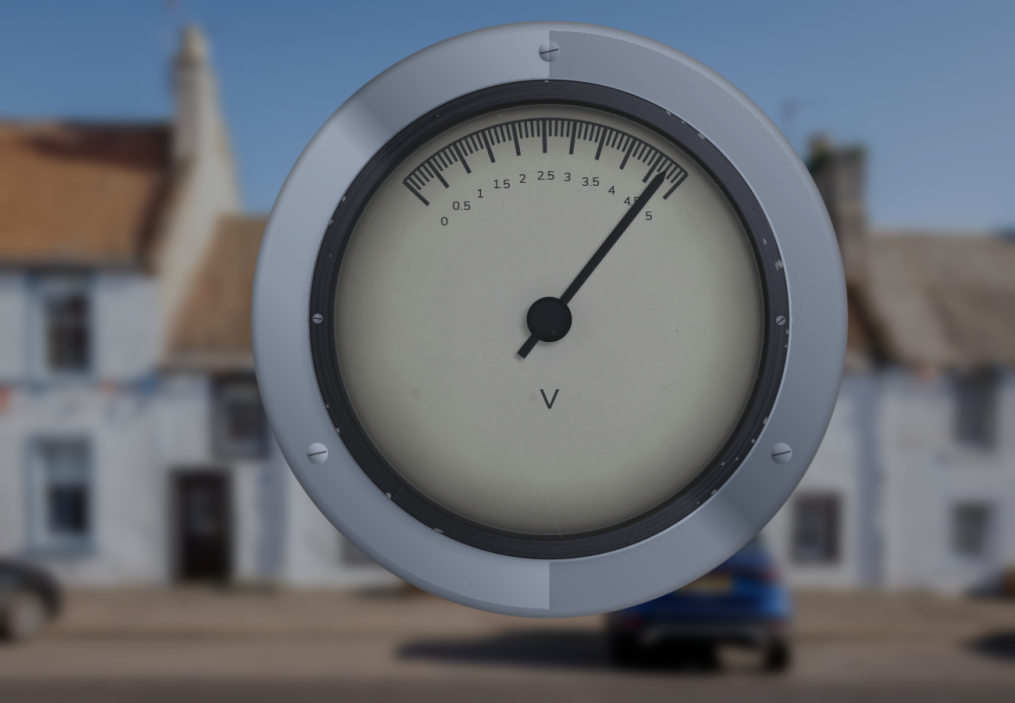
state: 4.7 V
